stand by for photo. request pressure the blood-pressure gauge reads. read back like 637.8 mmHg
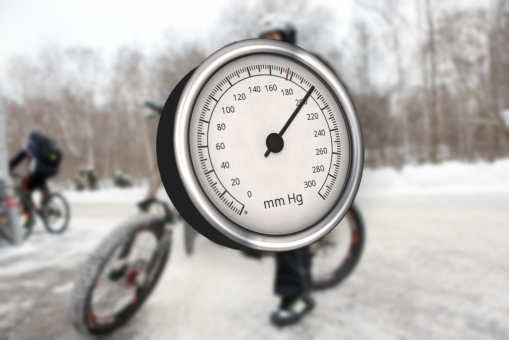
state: 200 mmHg
